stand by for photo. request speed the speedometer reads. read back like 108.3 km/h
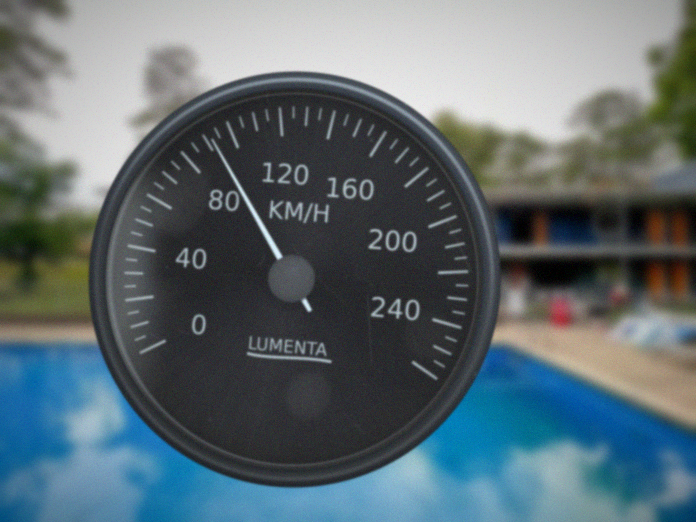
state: 92.5 km/h
